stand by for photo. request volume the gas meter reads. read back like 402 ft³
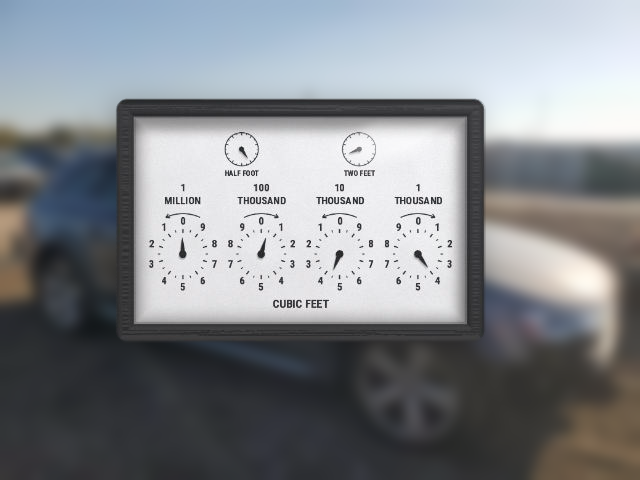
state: 4400 ft³
